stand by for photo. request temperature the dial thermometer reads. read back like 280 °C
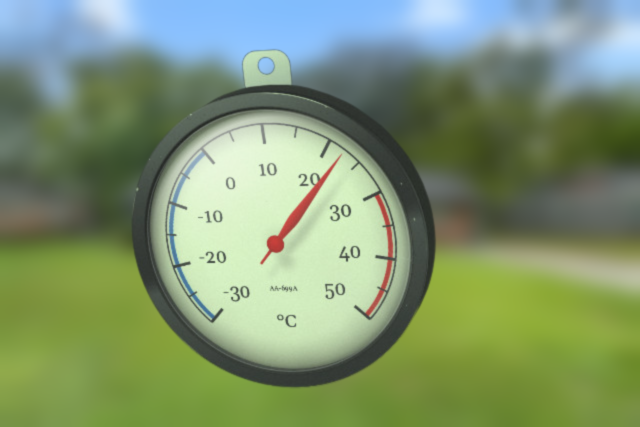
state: 22.5 °C
